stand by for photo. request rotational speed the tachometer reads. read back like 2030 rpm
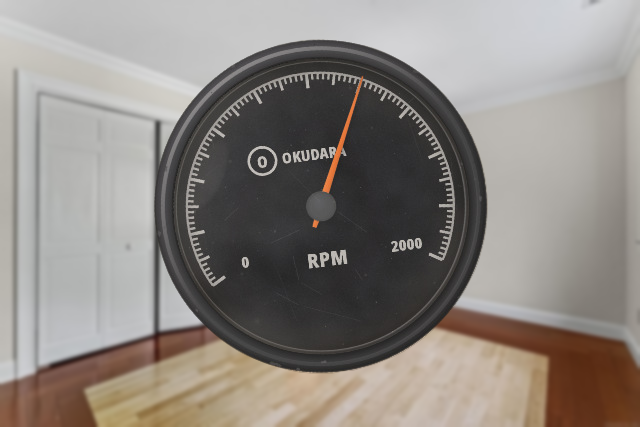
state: 1200 rpm
